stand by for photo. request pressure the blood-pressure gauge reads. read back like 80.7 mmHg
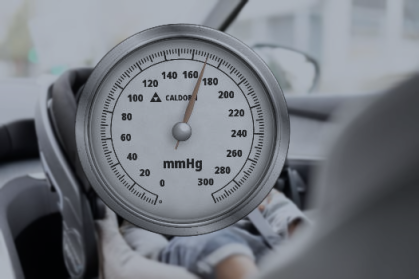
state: 170 mmHg
